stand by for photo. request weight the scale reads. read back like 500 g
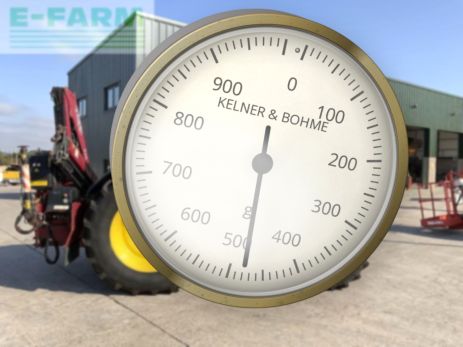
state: 480 g
